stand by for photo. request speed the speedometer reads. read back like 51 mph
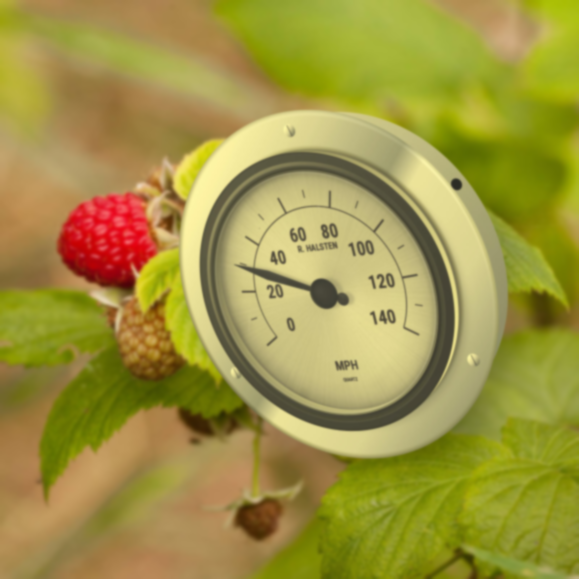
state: 30 mph
